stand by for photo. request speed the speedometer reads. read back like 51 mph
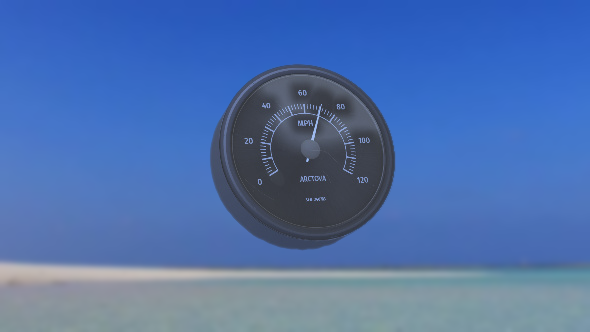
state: 70 mph
